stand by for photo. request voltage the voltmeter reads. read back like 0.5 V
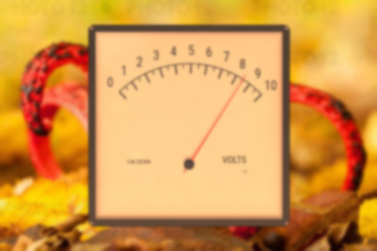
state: 8.5 V
